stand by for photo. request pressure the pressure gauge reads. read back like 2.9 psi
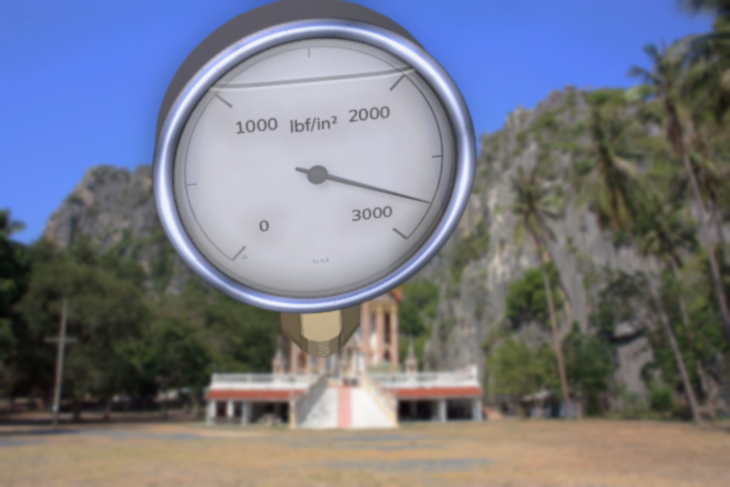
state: 2750 psi
